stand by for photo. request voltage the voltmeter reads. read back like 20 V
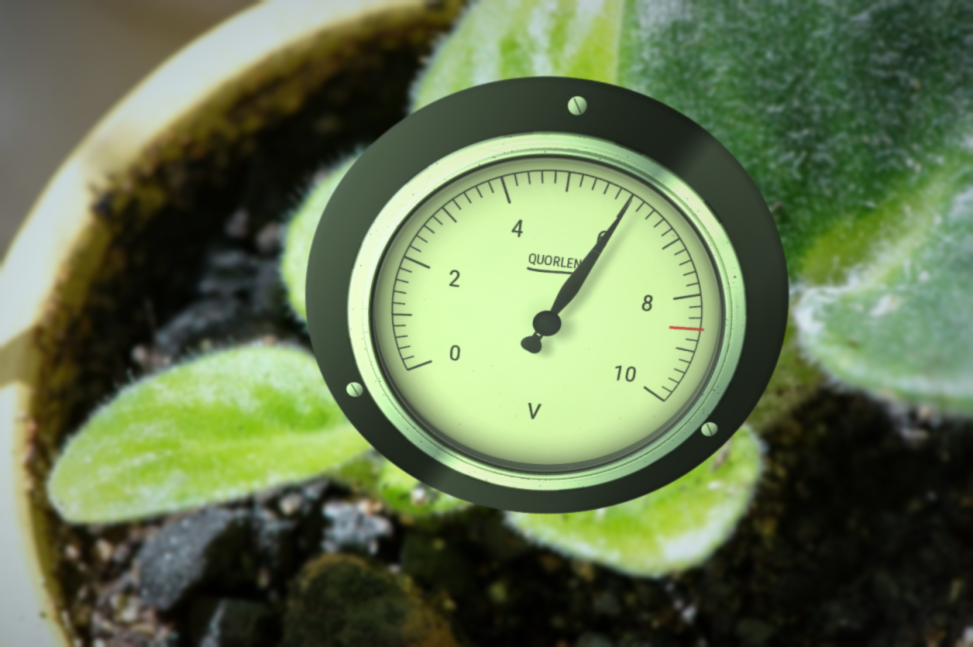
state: 6 V
